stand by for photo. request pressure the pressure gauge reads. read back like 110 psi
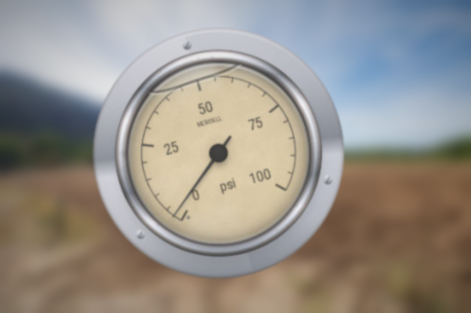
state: 2.5 psi
